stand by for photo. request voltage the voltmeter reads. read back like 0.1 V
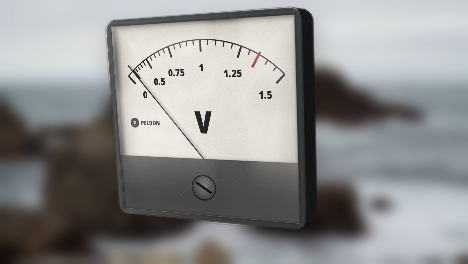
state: 0.25 V
